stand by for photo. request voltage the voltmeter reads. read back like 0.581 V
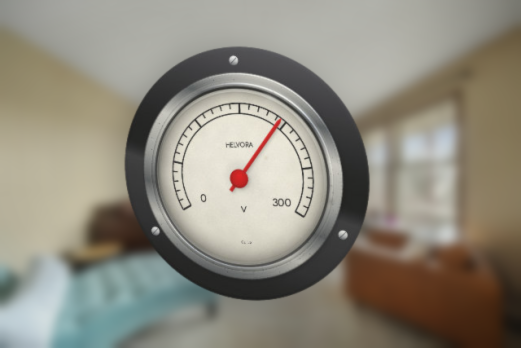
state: 195 V
